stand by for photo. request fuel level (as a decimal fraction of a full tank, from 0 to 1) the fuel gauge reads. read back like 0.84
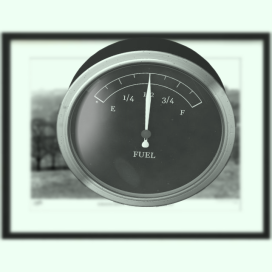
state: 0.5
